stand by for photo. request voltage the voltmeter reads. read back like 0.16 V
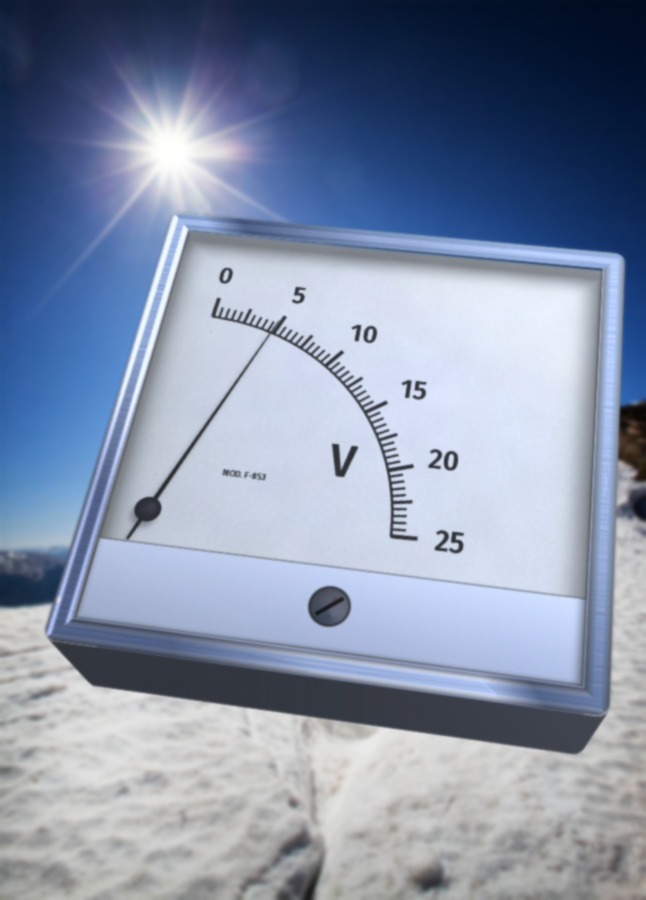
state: 5 V
